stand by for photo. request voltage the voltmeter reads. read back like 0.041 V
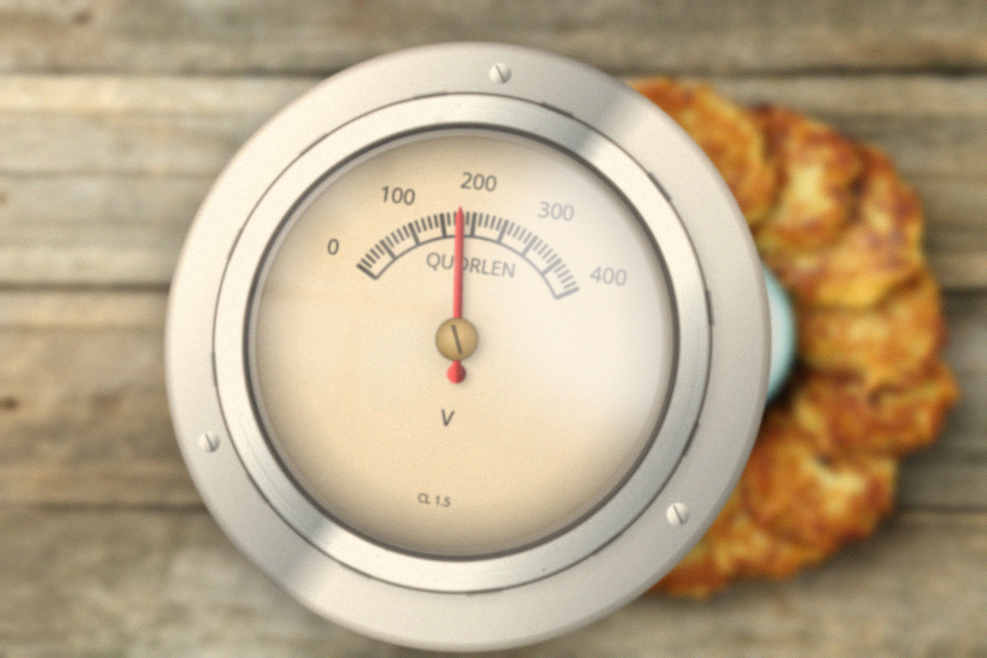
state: 180 V
